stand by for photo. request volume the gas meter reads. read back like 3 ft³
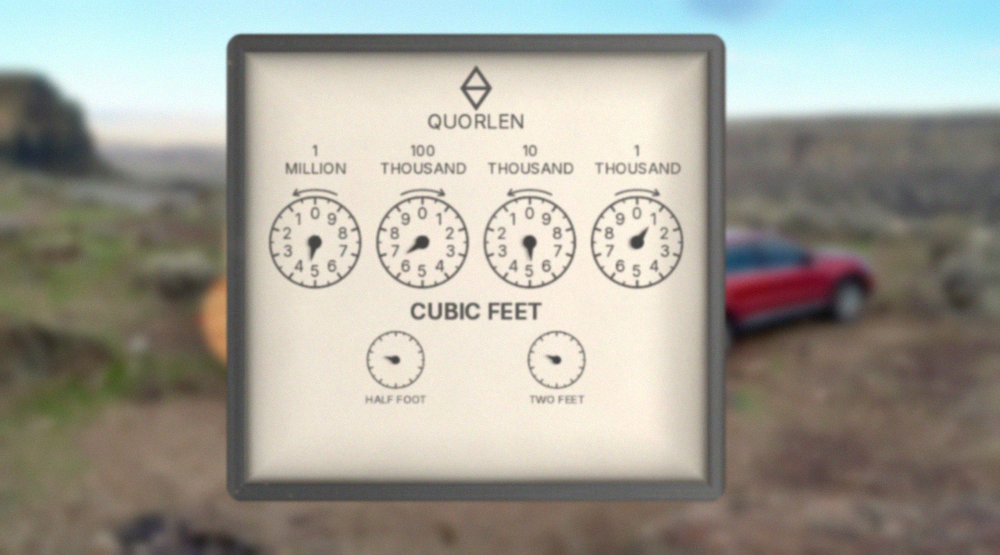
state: 465100 ft³
